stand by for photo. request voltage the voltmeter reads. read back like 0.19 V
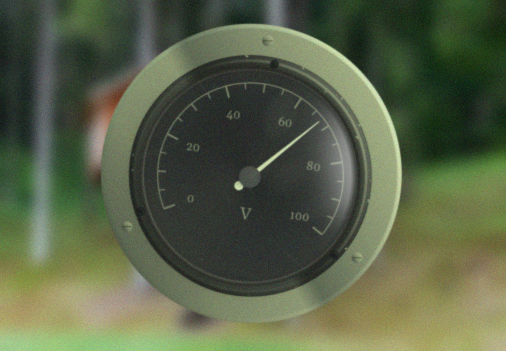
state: 67.5 V
